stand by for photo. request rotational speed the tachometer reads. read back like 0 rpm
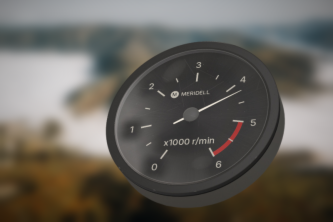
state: 4250 rpm
